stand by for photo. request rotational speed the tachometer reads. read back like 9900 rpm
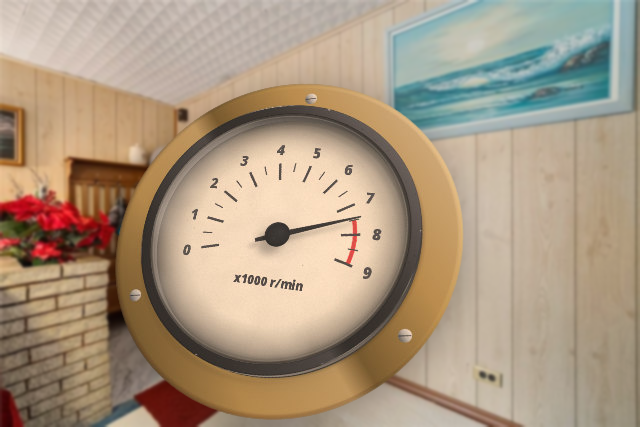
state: 7500 rpm
